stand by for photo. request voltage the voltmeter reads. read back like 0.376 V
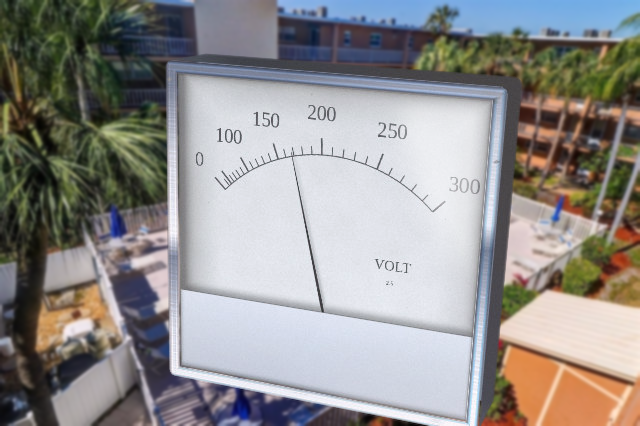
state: 170 V
